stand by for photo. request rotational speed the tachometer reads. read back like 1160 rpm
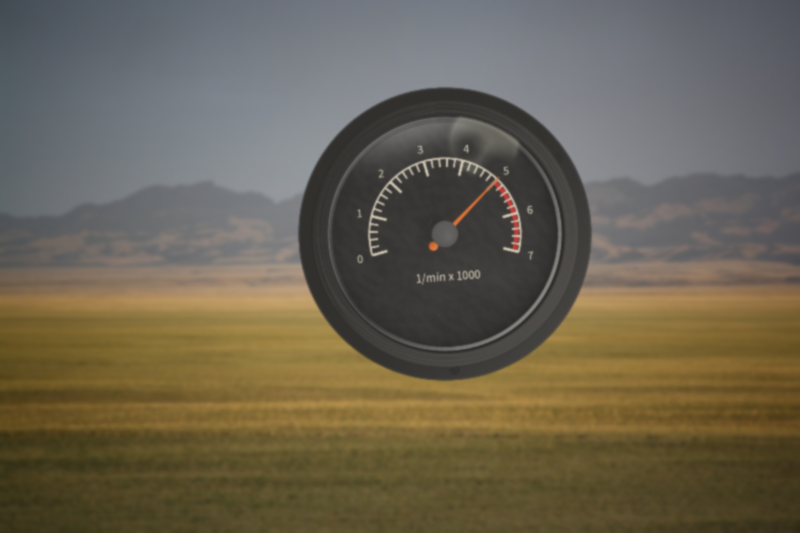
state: 5000 rpm
